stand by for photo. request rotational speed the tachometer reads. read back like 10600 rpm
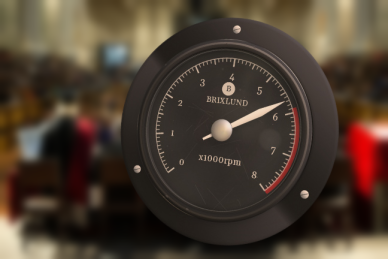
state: 5700 rpm
